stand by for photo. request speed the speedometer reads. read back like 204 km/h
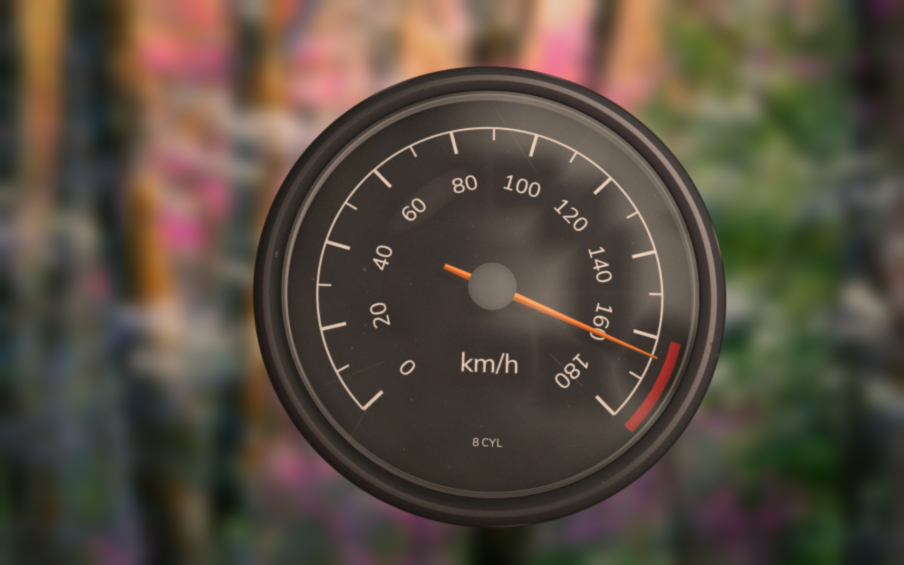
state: 165 km/h
